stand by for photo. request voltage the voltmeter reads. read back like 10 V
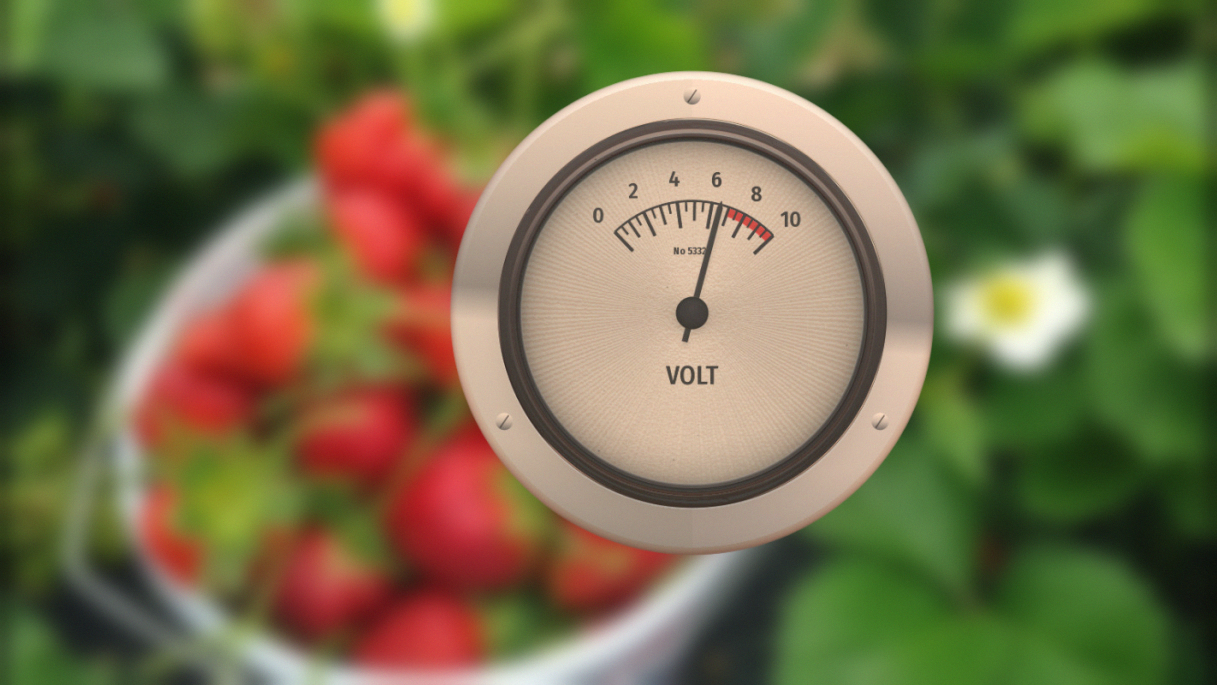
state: 6.5 V
